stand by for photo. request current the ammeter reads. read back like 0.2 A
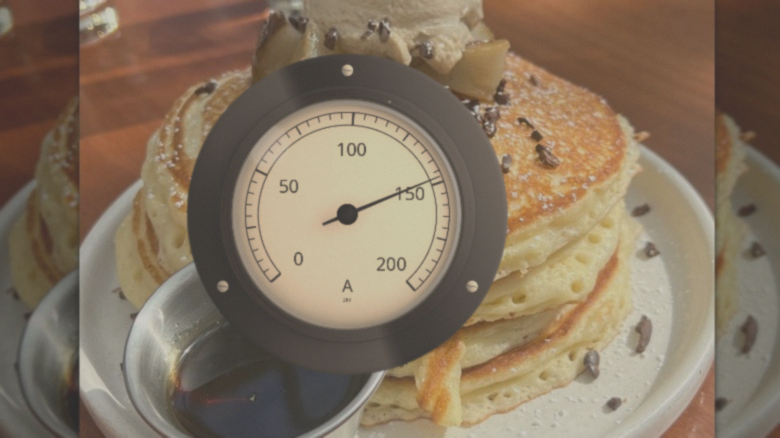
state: 147.5 A
